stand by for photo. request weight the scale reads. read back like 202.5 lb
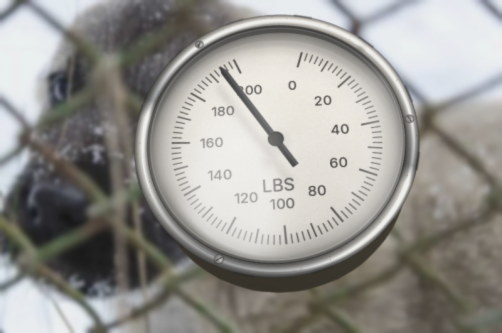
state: 194 lb
